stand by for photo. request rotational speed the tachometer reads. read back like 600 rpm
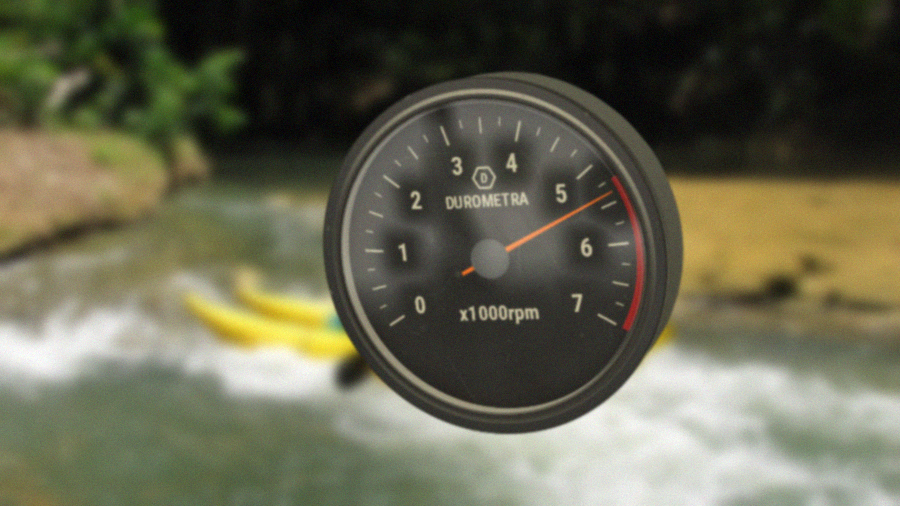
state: 5375 rpm
